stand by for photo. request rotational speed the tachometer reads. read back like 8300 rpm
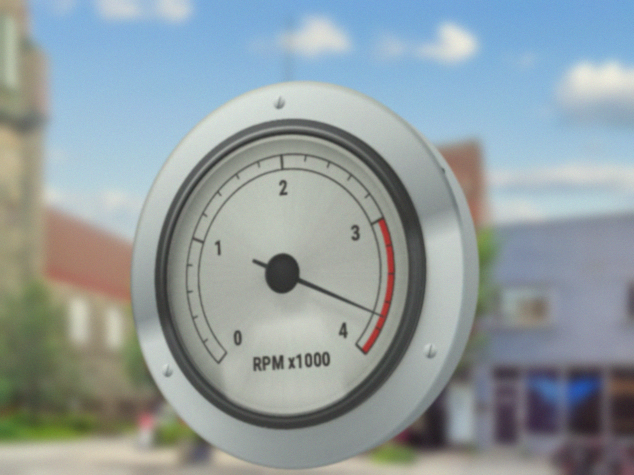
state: 3700 rpm
